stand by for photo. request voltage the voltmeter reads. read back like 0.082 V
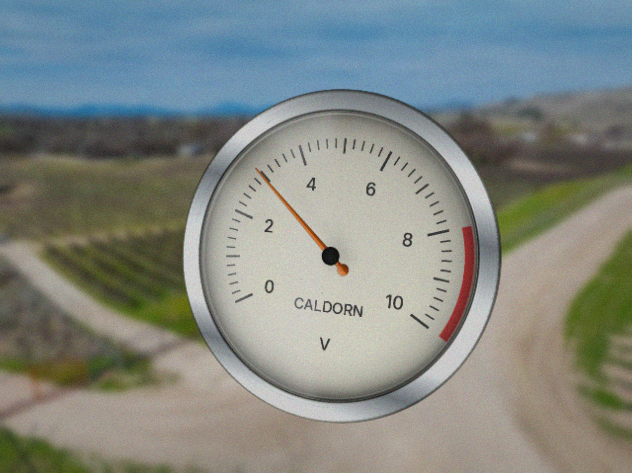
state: 3 V
